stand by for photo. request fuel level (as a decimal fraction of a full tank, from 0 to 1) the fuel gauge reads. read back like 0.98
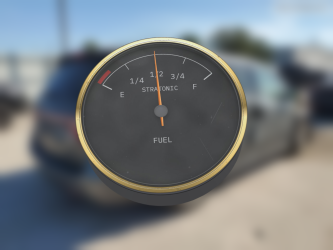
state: 0.5
